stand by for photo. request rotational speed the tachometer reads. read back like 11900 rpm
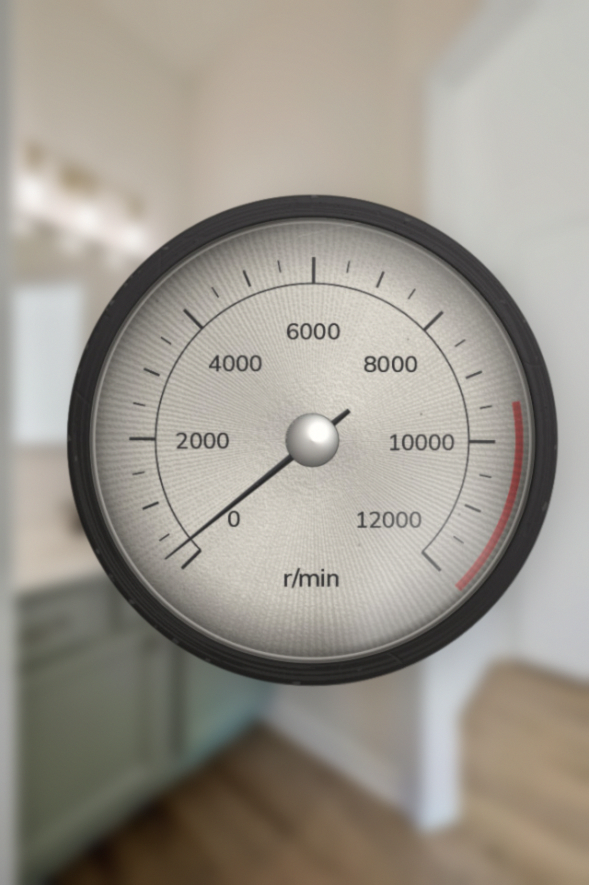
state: 250 rpm
